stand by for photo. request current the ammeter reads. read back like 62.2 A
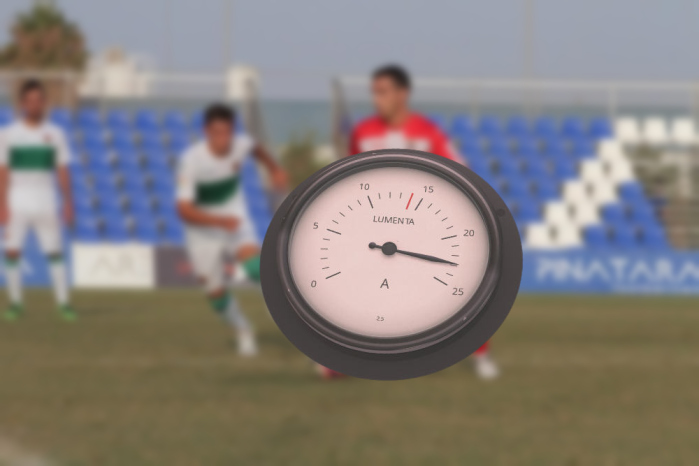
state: 23 A
